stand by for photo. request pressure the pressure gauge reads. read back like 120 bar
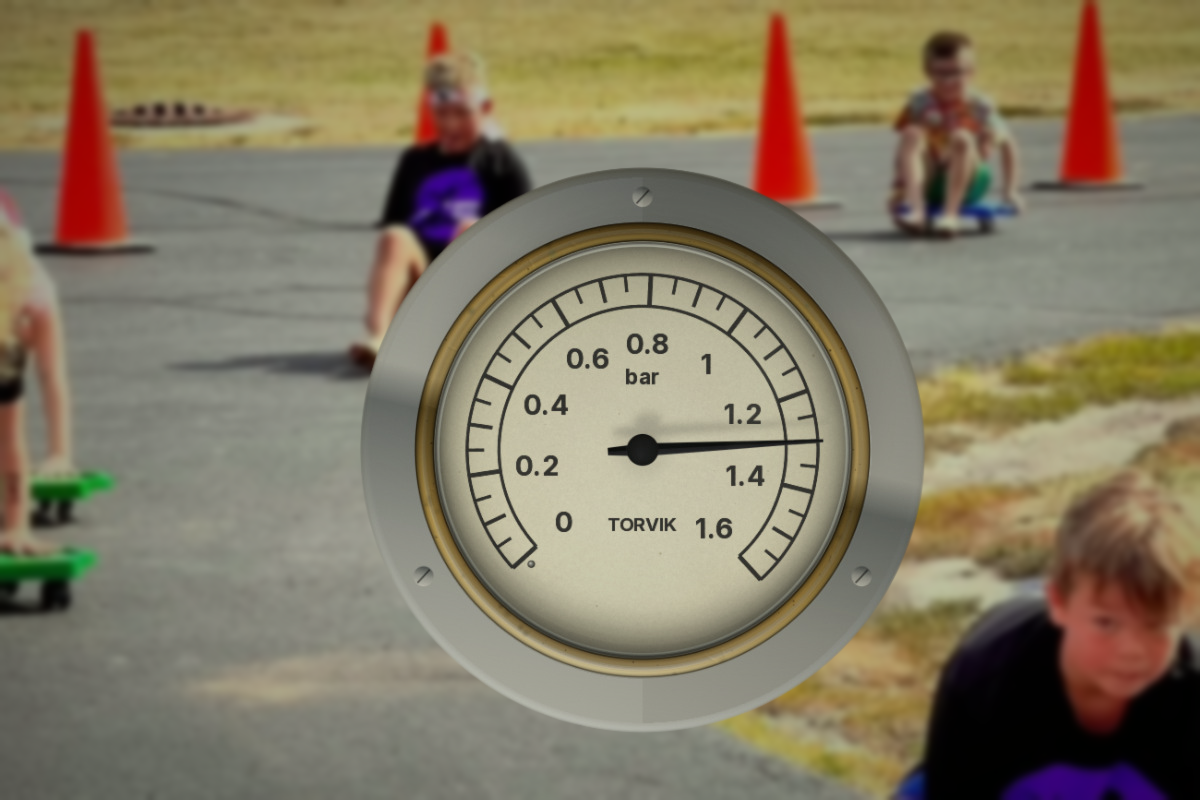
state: 1.3 bar
